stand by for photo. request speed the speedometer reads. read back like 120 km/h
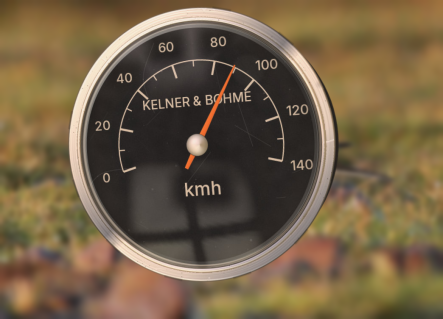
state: 90 km/h
